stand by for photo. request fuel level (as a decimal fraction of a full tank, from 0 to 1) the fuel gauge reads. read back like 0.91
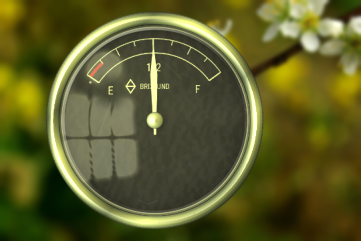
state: 0.5
